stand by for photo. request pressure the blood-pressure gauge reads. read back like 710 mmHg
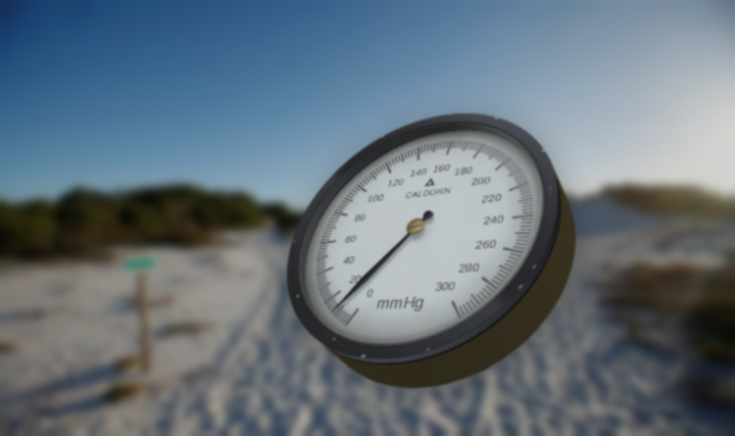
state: 10 mmHg
